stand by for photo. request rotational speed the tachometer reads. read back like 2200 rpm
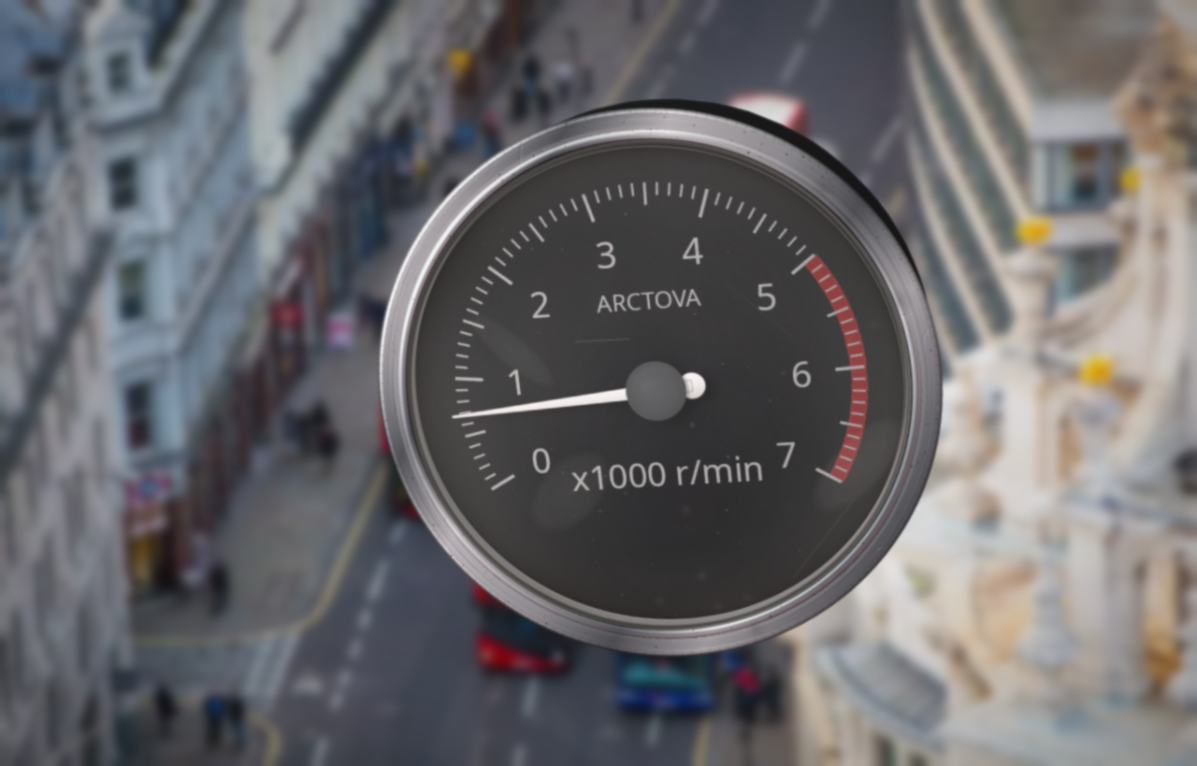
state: 700 rpm
